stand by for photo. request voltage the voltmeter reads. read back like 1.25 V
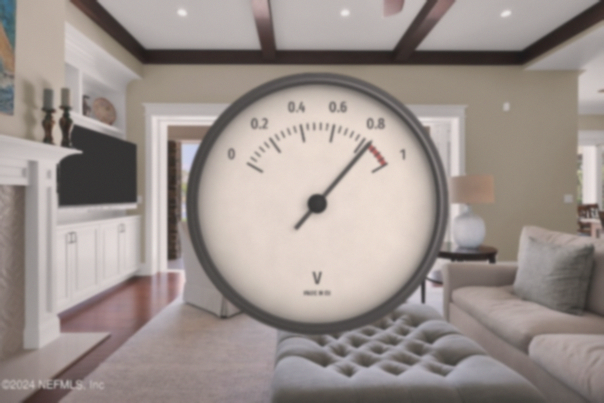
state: 0.84 V
